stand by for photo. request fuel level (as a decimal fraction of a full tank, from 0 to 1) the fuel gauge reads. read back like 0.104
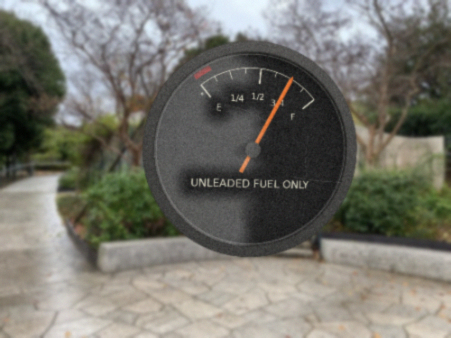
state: 0.75
